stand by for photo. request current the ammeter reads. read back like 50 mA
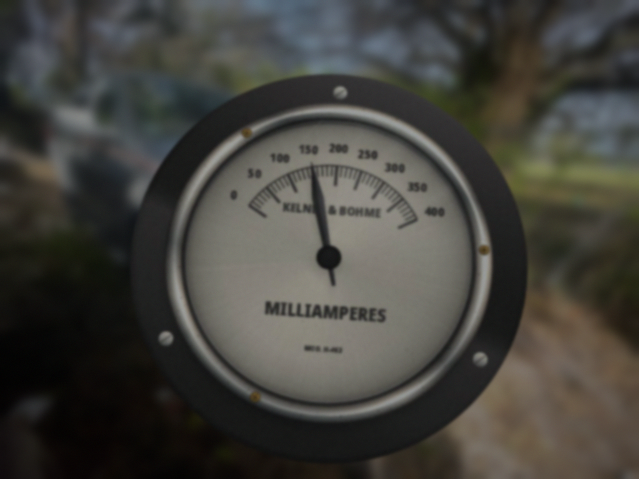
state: 150 mA
